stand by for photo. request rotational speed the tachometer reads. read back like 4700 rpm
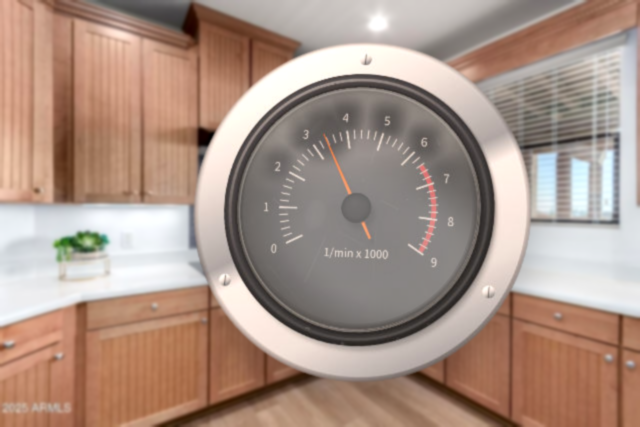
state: 3400 rpm
